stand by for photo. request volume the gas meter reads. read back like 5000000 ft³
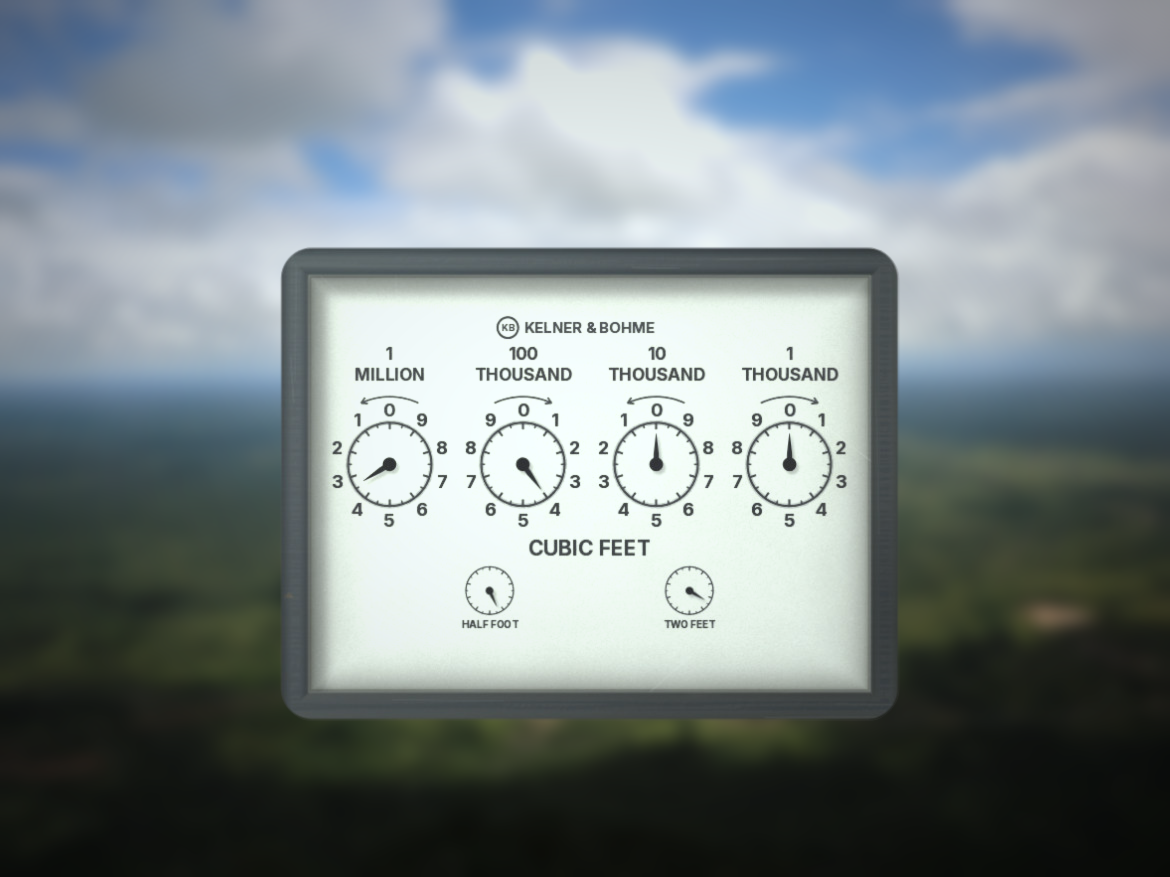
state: 340000 ft³
